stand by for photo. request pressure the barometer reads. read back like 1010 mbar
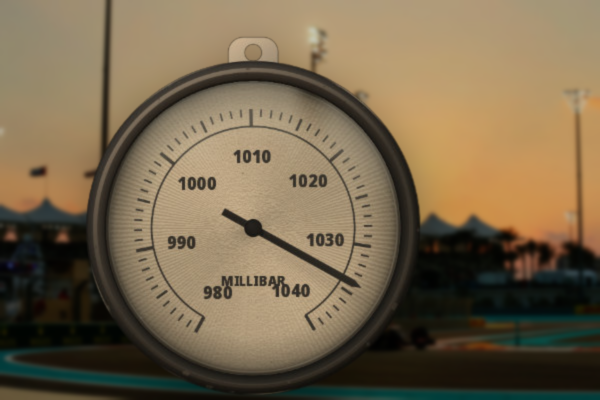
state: 1034 mbar
